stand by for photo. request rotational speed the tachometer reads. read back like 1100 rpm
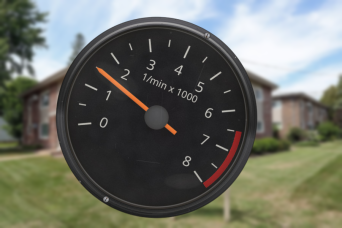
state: 1500 rpm
